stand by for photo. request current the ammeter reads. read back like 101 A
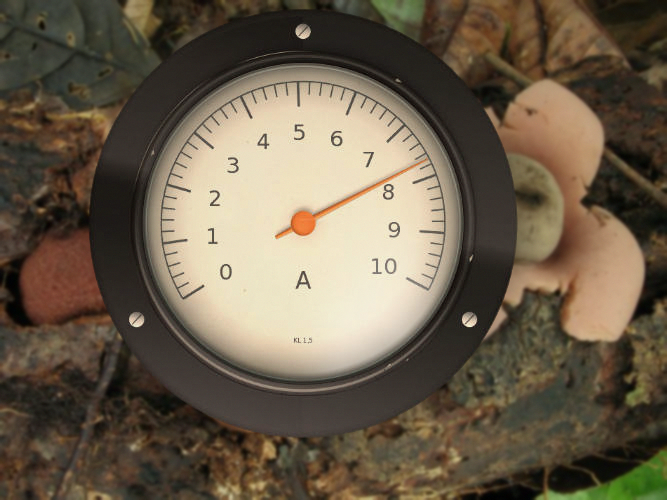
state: 7.7 A
